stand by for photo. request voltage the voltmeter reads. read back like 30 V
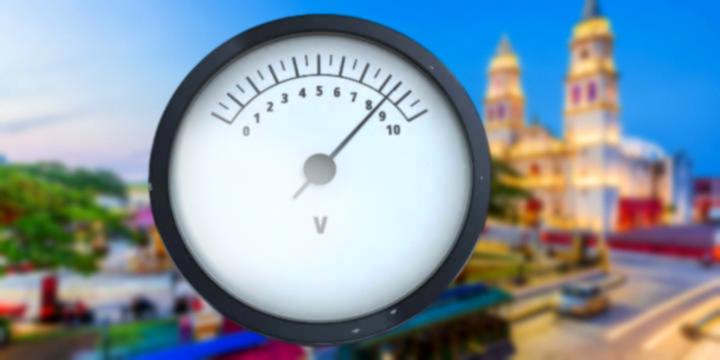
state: 8.5 V
